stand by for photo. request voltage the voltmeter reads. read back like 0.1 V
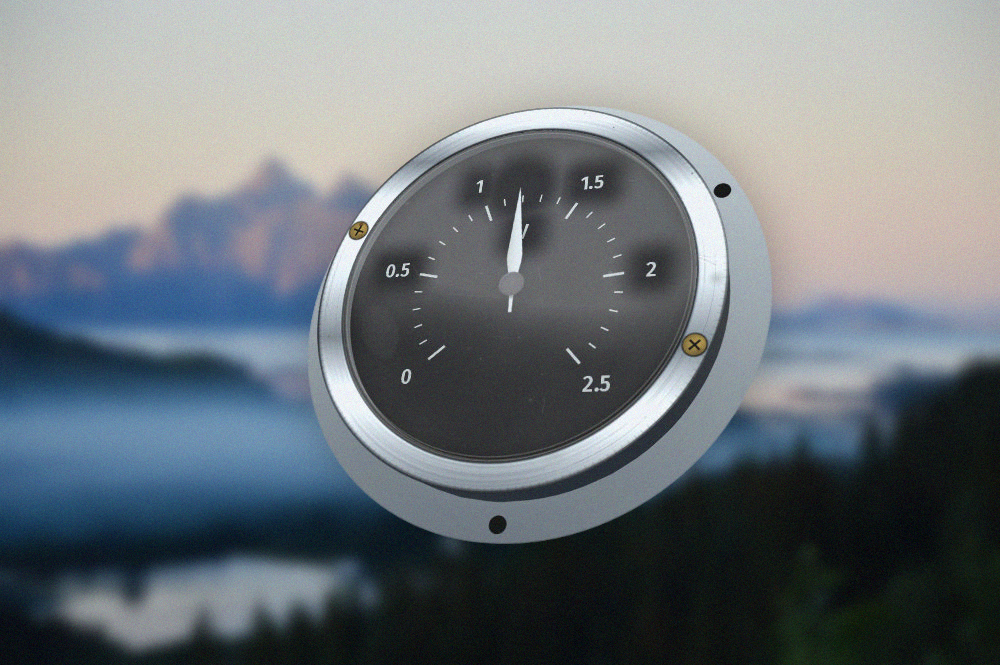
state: 1.2 V
